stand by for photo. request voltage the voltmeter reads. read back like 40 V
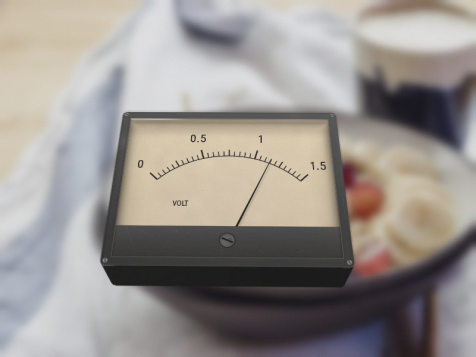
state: 1.15 V
